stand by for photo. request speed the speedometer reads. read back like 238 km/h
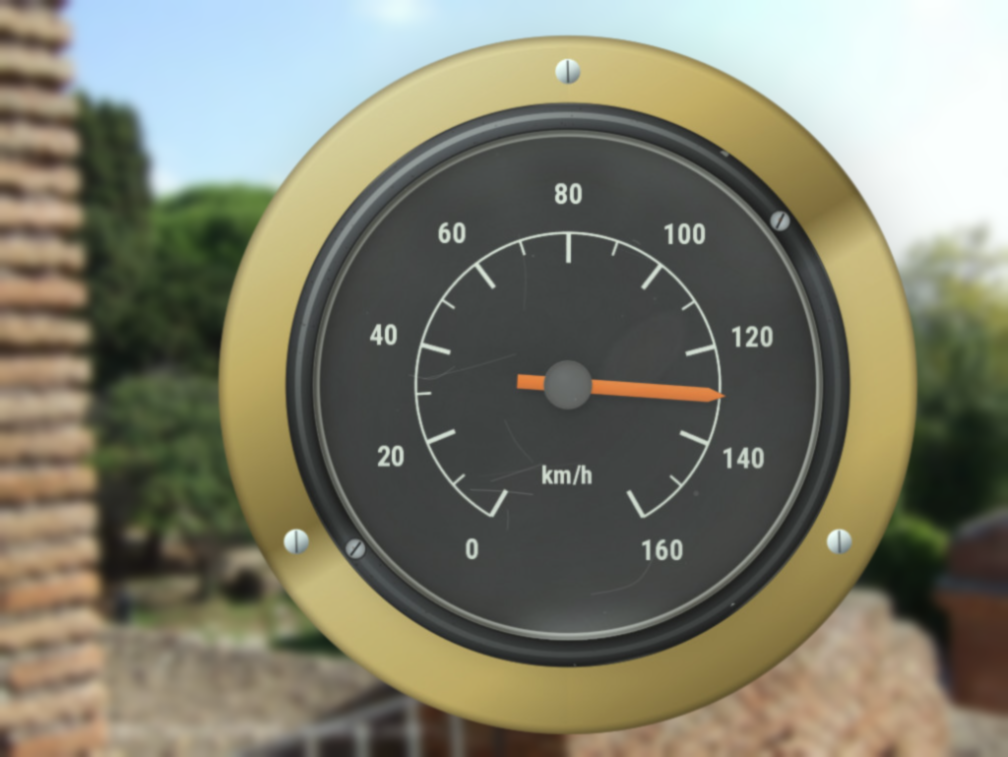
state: 130 km/h
